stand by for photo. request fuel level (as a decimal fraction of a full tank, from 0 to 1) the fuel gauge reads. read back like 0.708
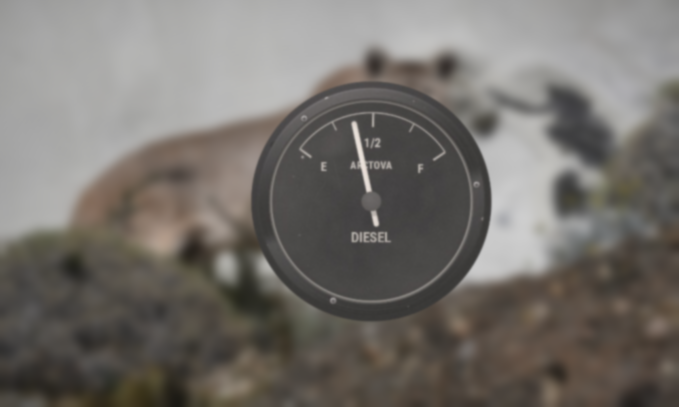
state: 0.375
